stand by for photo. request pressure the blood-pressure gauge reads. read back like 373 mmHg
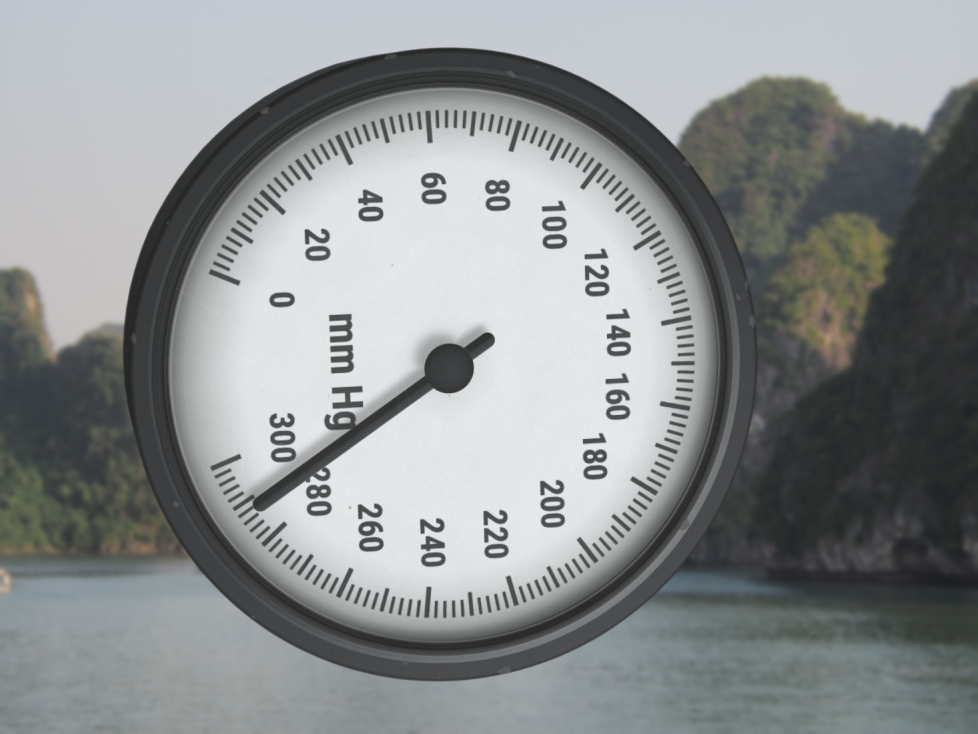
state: 288 mmHg
